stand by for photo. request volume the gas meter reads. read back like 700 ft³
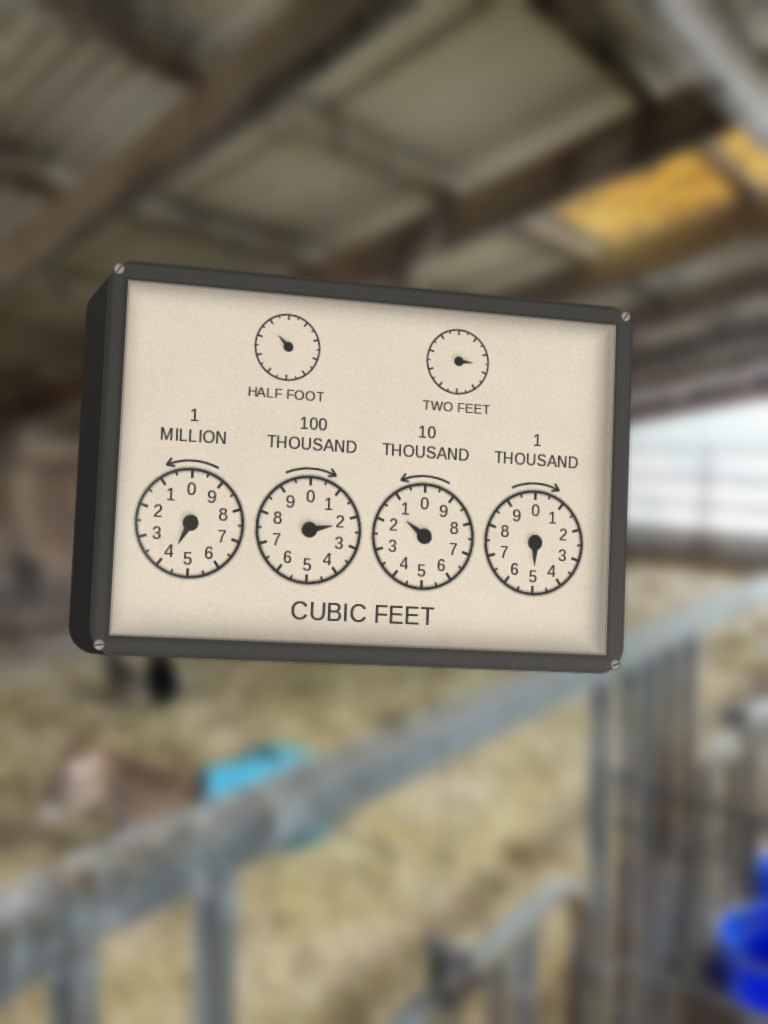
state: 421500 ft³
